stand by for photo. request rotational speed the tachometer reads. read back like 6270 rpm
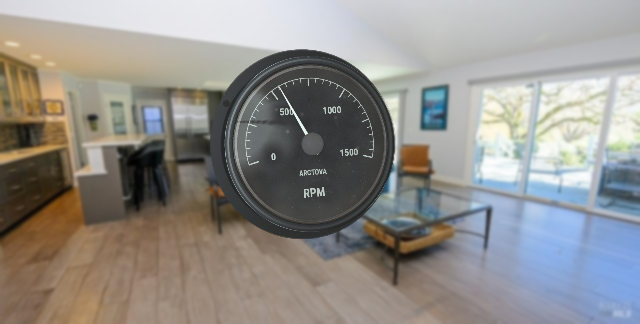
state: 550 rpm
